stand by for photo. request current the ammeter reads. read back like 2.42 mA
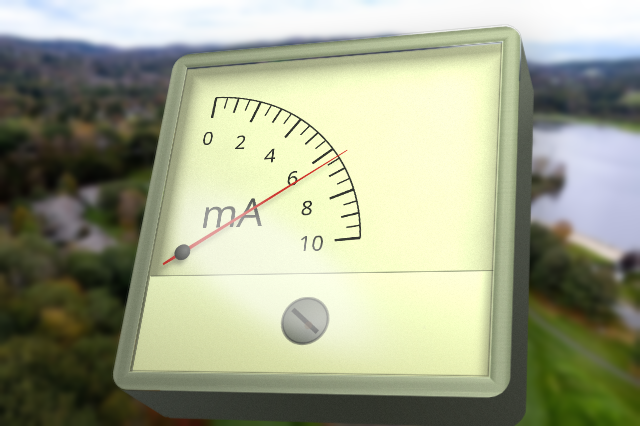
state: 6.5 mA
